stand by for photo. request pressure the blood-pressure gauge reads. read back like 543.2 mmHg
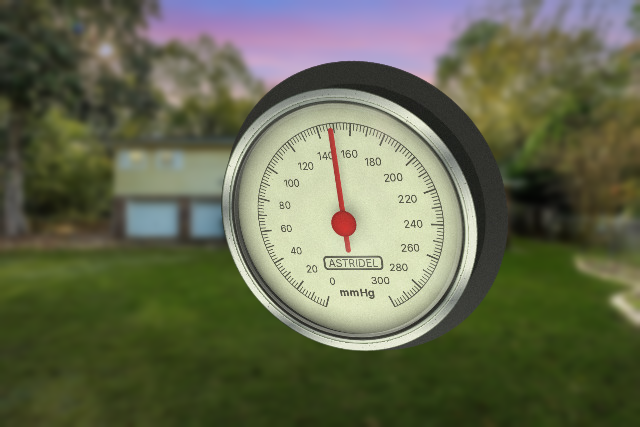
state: 150 mmHg
